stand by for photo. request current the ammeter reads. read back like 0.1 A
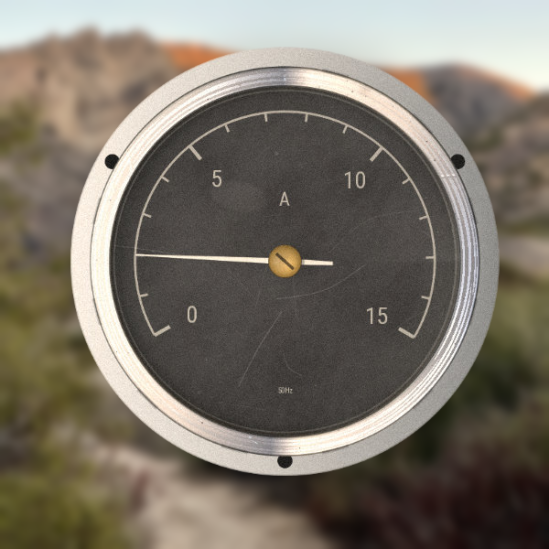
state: 2 A
